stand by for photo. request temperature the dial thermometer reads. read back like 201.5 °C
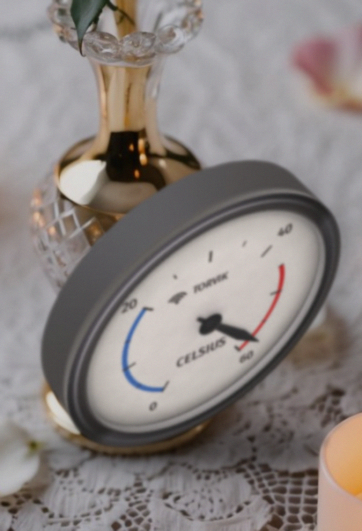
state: 57.5 °C
